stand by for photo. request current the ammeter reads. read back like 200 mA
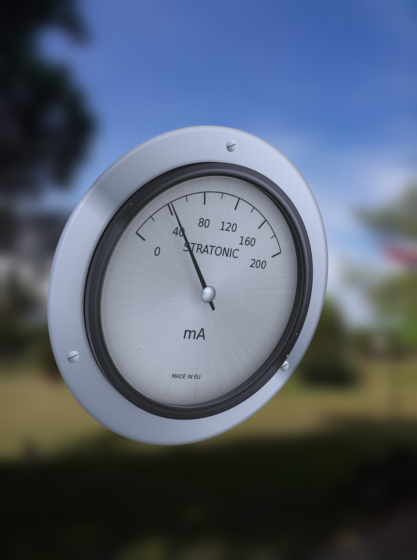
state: 40 mA
